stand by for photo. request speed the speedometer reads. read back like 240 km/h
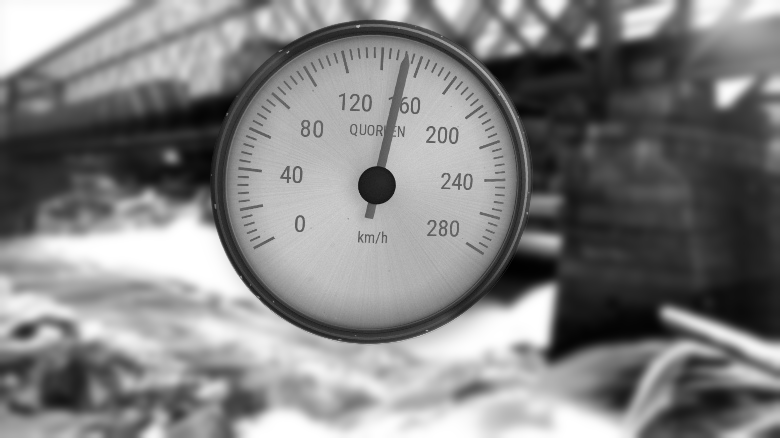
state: 152 km/h
